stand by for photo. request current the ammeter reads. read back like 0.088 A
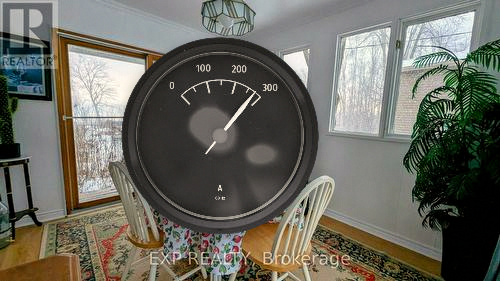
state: 275 A
